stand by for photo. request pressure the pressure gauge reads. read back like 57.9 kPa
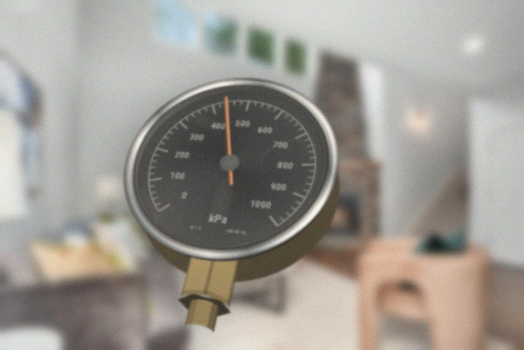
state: 440 kPa
